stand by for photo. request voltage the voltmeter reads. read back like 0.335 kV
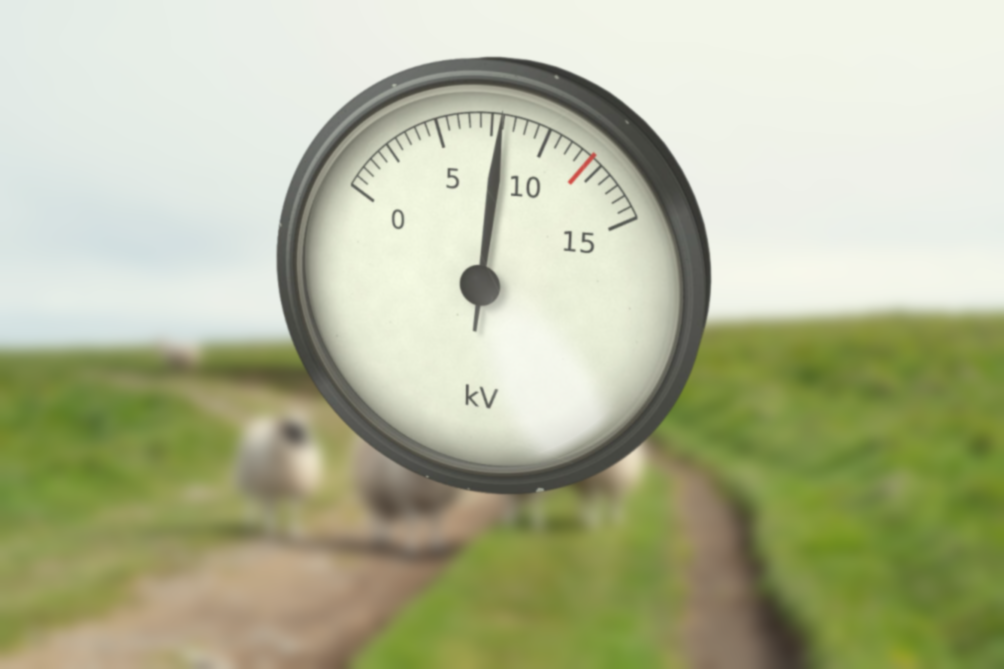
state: 8 kV
